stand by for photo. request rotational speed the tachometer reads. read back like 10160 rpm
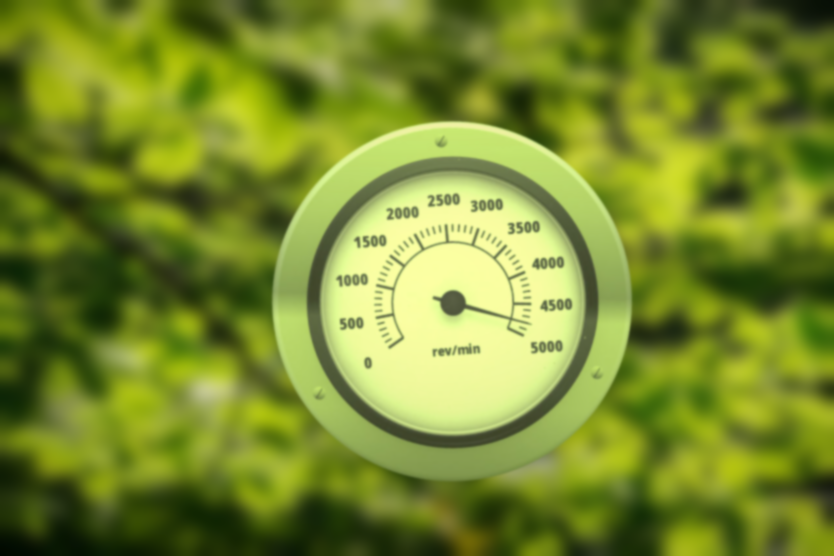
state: 4800 rpm
